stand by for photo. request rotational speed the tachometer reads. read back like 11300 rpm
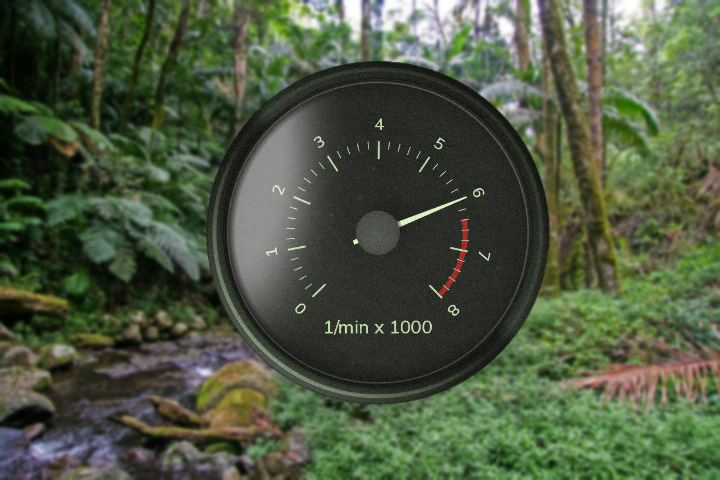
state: 6000 rpm
